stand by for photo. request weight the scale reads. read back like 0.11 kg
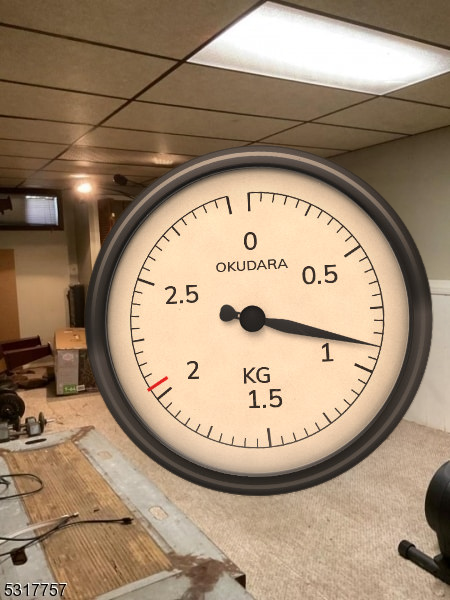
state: 0.9 kg
